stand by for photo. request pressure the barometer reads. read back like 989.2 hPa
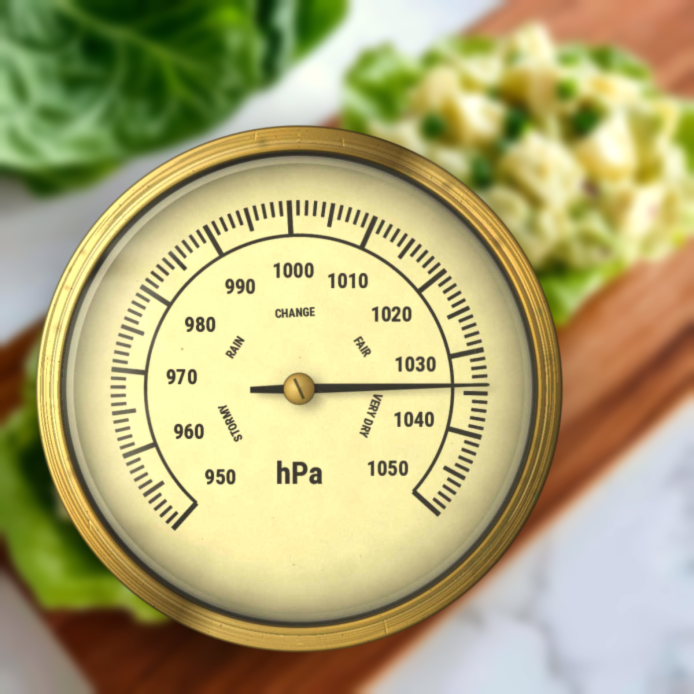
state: 1034 hPa
